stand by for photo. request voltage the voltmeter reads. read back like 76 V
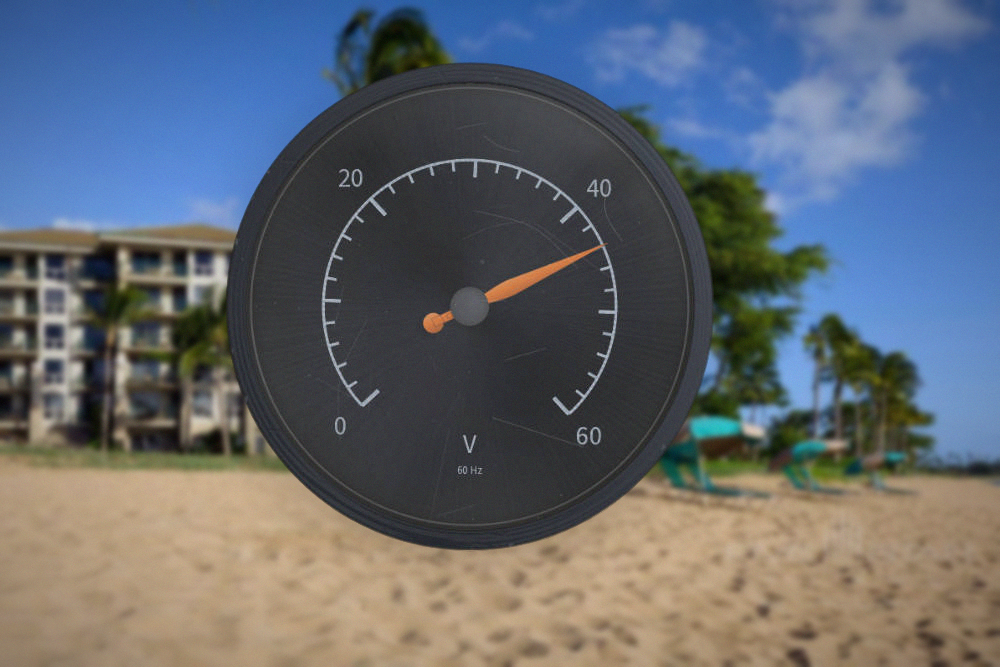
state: 44 V
